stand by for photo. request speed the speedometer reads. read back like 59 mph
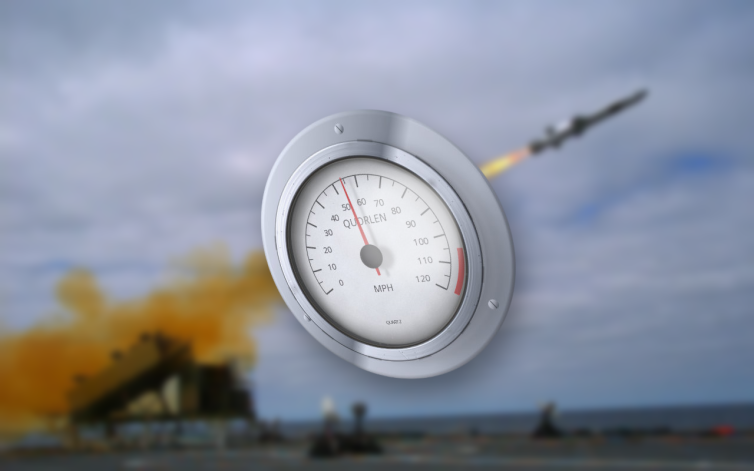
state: 55 mph
